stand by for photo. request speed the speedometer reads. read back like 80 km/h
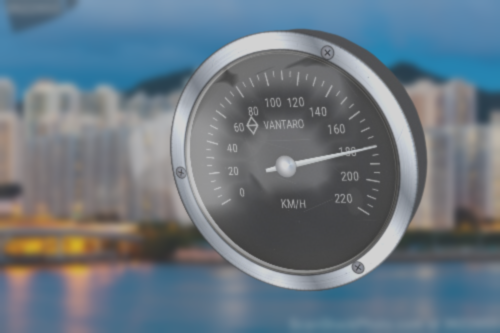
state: 180 km/h
